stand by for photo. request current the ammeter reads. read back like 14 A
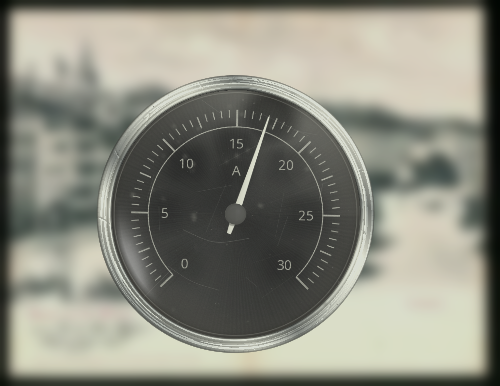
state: 17 A
